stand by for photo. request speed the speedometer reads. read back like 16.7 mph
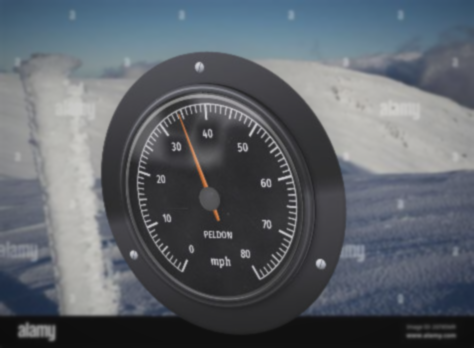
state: 35 mph
